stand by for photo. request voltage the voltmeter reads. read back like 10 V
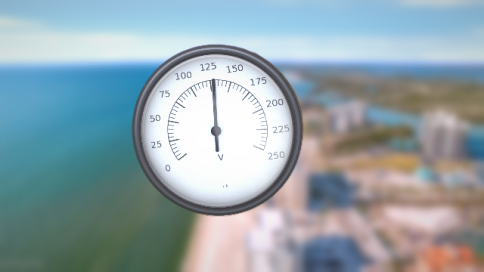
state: 130 V
